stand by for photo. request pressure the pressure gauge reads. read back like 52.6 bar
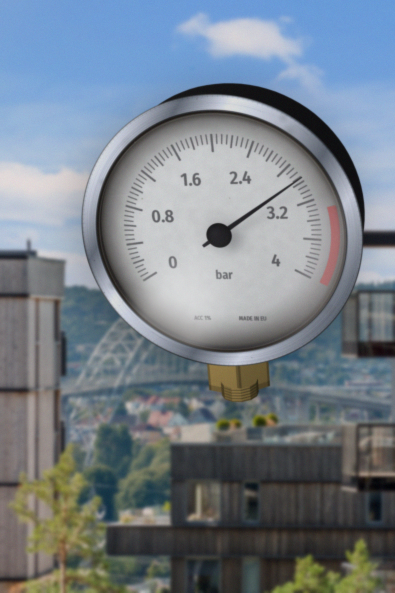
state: 2.95 bar
